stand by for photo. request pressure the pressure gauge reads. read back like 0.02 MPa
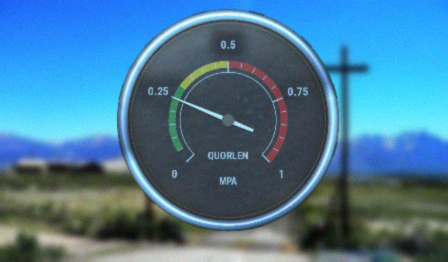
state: 0.25 MPa
